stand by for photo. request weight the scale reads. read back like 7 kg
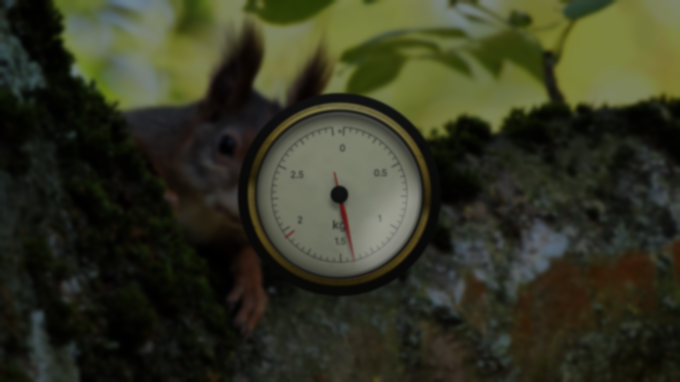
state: 1.4 kg
